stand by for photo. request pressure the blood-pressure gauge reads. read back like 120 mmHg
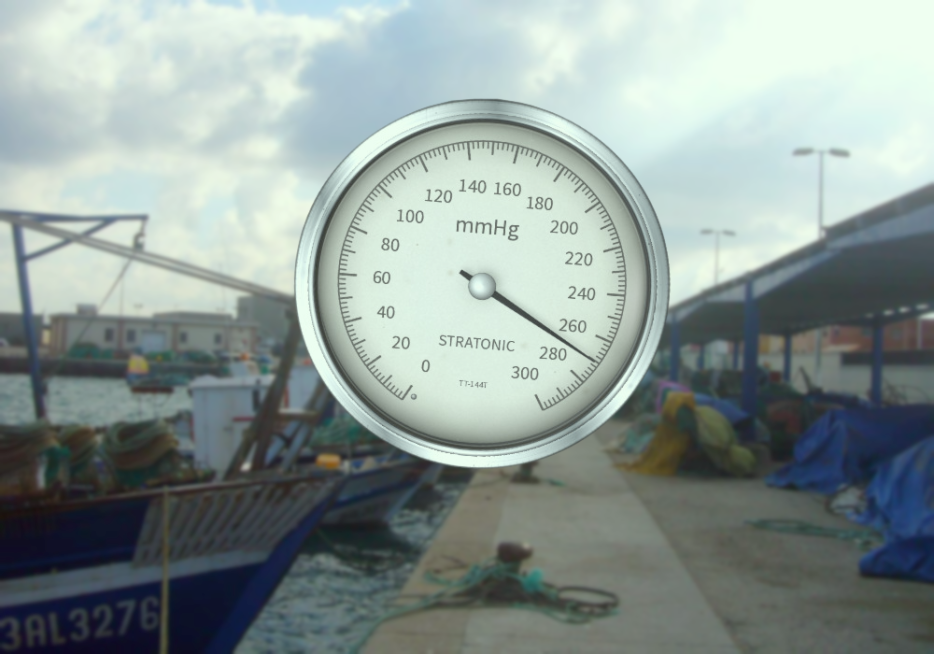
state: 270 mmHg
